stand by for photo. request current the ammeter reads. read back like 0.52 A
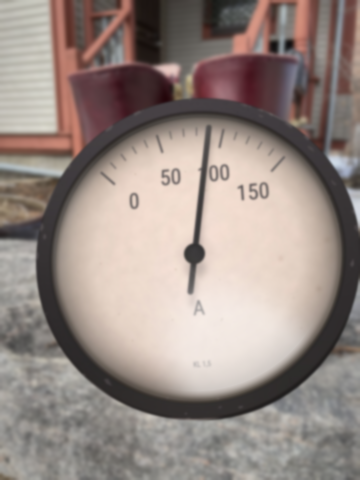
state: 90 A
